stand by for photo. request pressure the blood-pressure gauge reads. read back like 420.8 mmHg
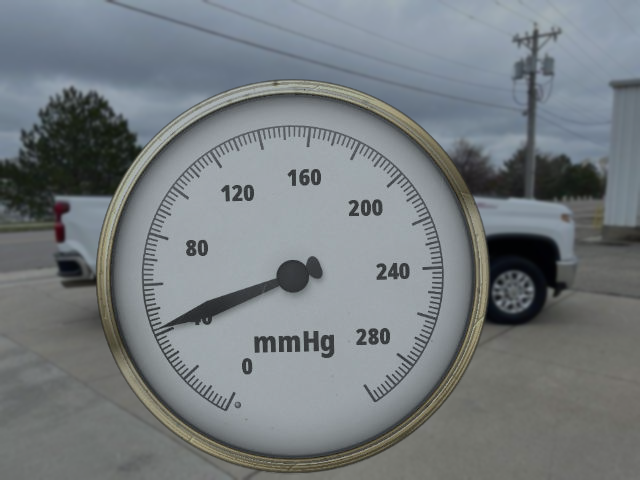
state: 42 mmHg
